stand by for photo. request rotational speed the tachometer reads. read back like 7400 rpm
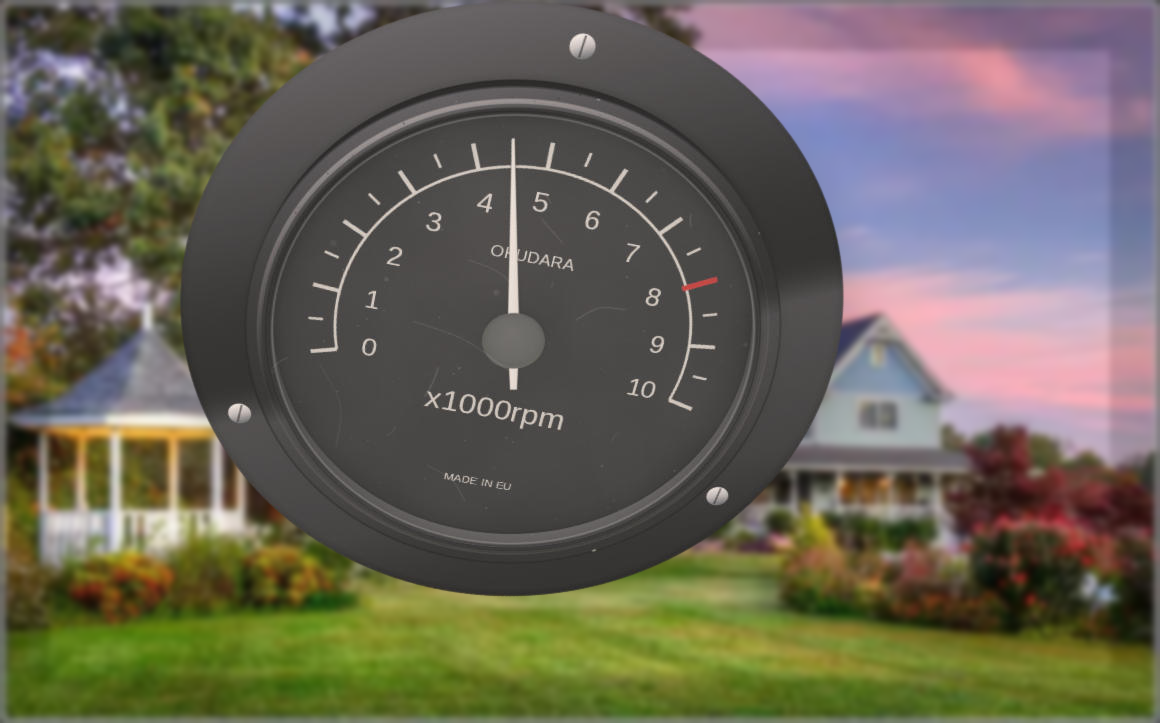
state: 4500 rpm
